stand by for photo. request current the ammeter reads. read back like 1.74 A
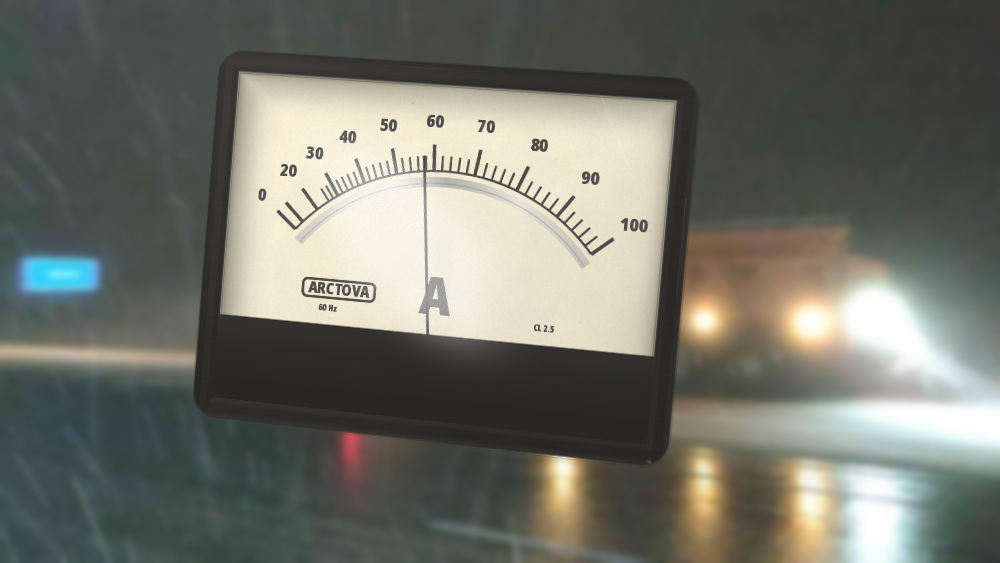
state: 58 A
